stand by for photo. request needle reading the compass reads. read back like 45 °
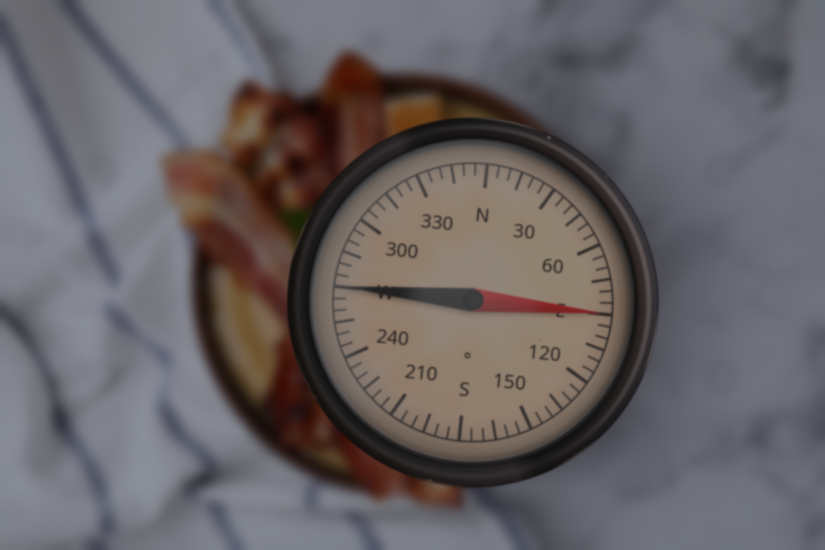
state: 90 °
